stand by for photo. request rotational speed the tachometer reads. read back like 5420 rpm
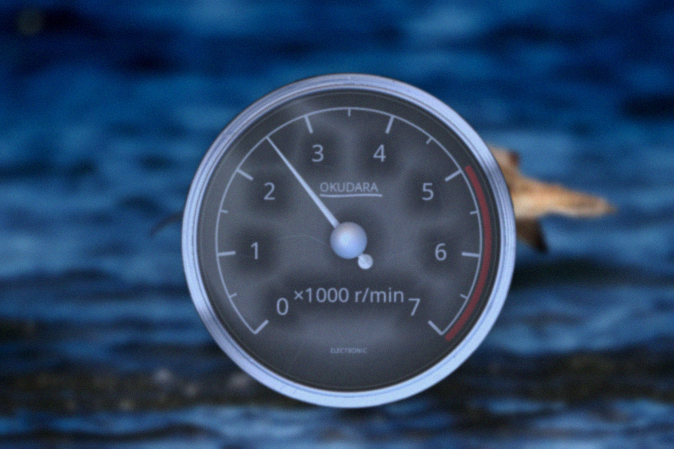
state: 2500 rpm
